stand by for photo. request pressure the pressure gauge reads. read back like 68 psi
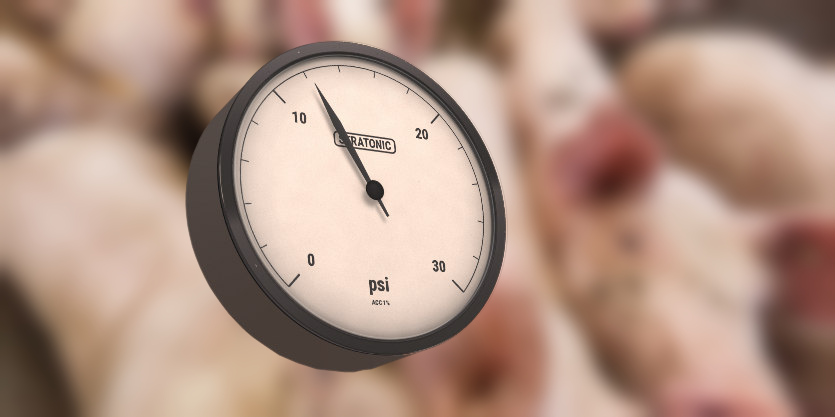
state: 12 psi
